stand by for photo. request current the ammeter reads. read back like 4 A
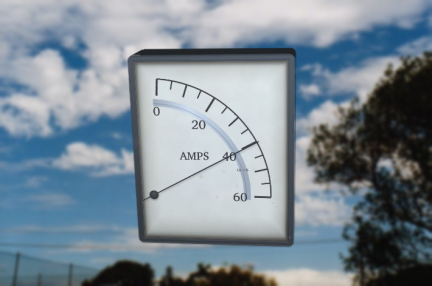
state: 40 A
